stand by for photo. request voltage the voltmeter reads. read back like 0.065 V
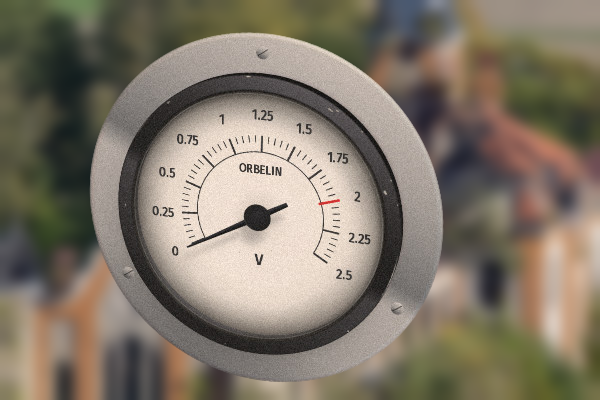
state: 0 V
